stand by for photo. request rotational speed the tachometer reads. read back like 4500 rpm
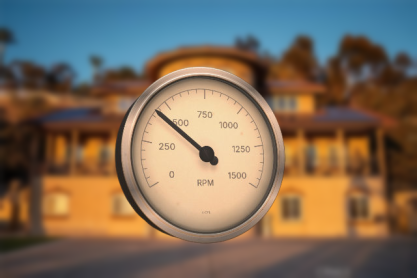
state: 425 rpm
